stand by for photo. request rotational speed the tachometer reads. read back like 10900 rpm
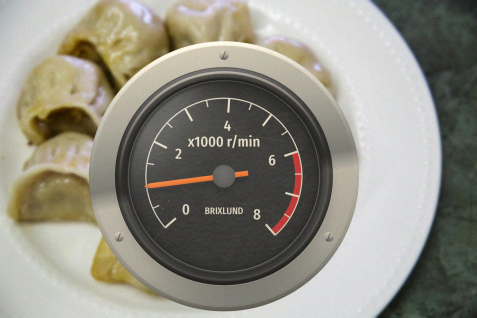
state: 1000 rpm
